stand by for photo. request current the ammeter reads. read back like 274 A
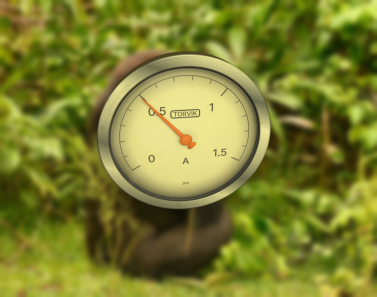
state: 0.5 A
